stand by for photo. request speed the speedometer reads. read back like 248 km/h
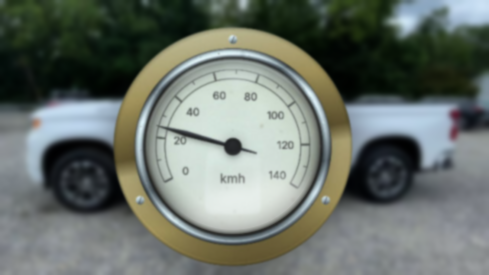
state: 25 km/h
